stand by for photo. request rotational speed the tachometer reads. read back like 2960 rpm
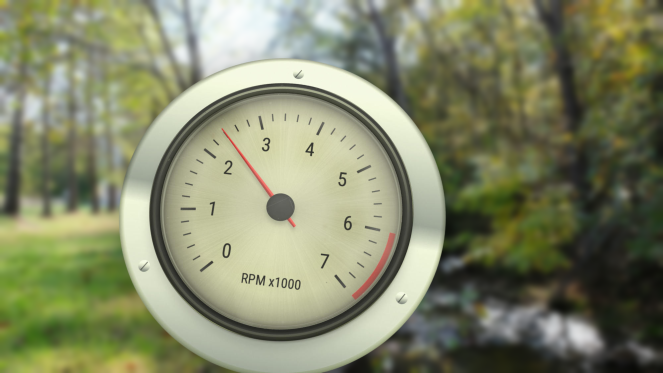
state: 2400 rpm
